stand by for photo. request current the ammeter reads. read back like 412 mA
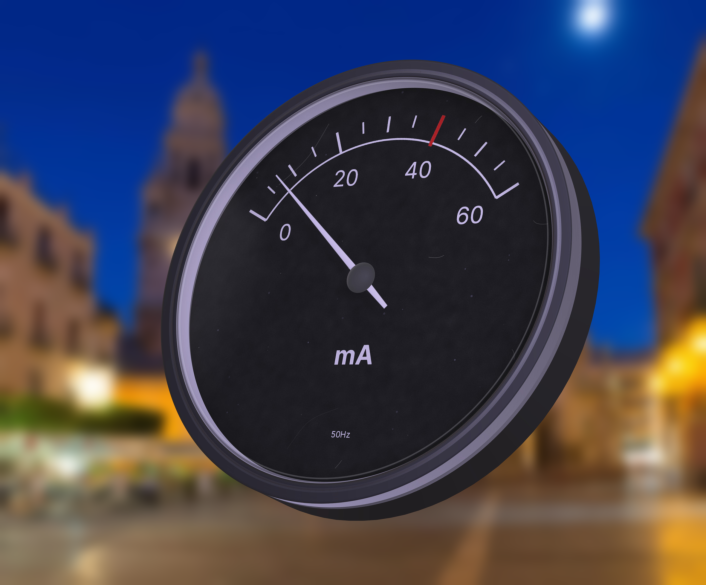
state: 7.5 mA
